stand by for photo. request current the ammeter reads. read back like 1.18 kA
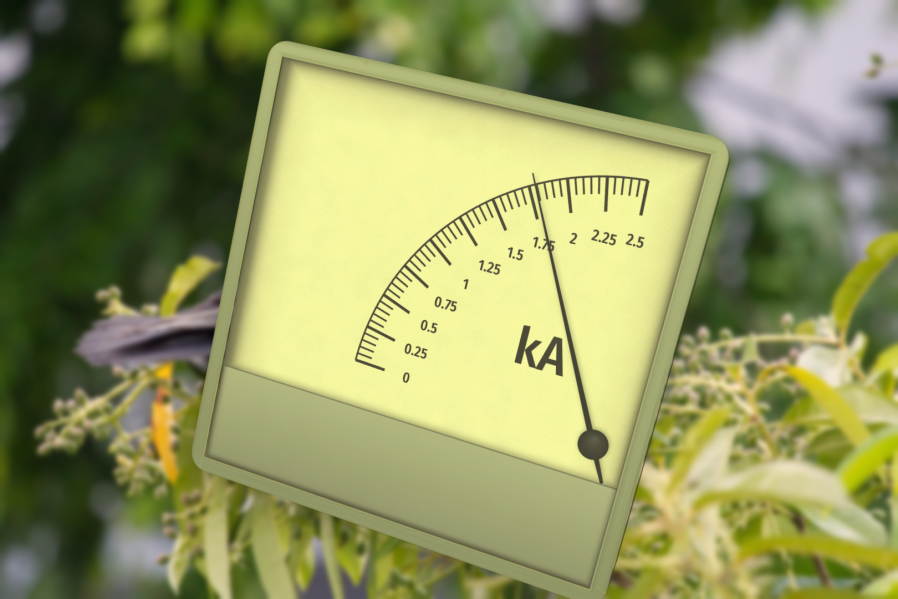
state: 1.8 kA
